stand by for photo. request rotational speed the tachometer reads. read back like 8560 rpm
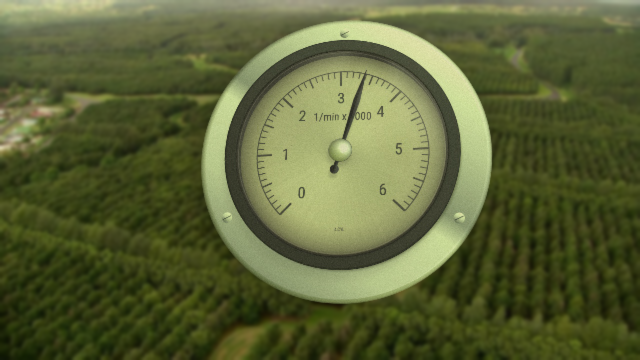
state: 3400 rpm
